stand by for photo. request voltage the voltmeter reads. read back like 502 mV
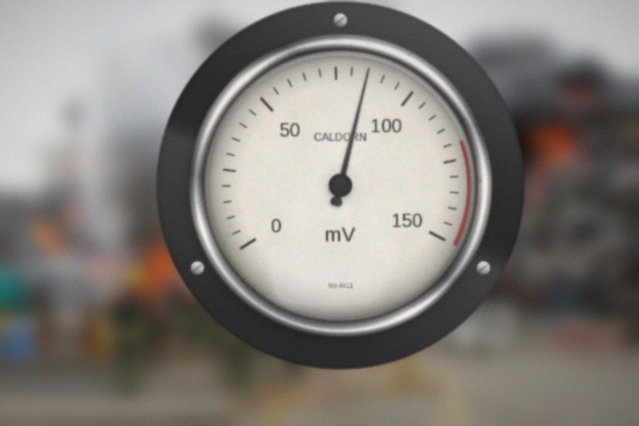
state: 85 mV
